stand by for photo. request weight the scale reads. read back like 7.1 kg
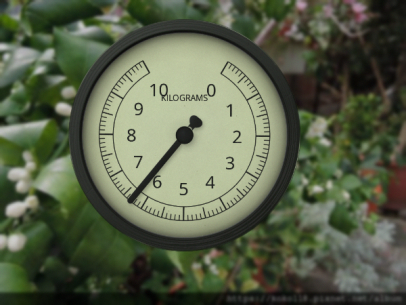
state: 6.3 kg
